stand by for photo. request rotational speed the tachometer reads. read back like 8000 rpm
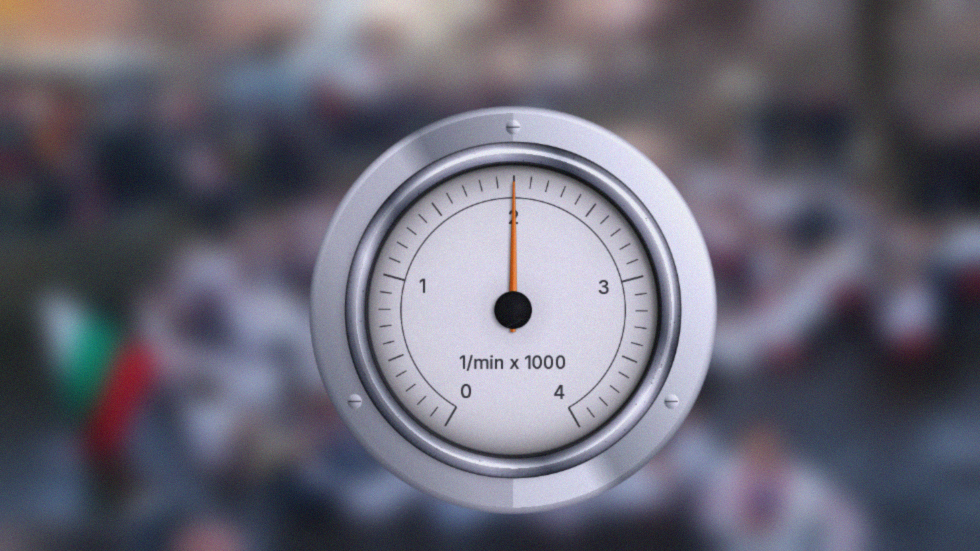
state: 2000 rpm
